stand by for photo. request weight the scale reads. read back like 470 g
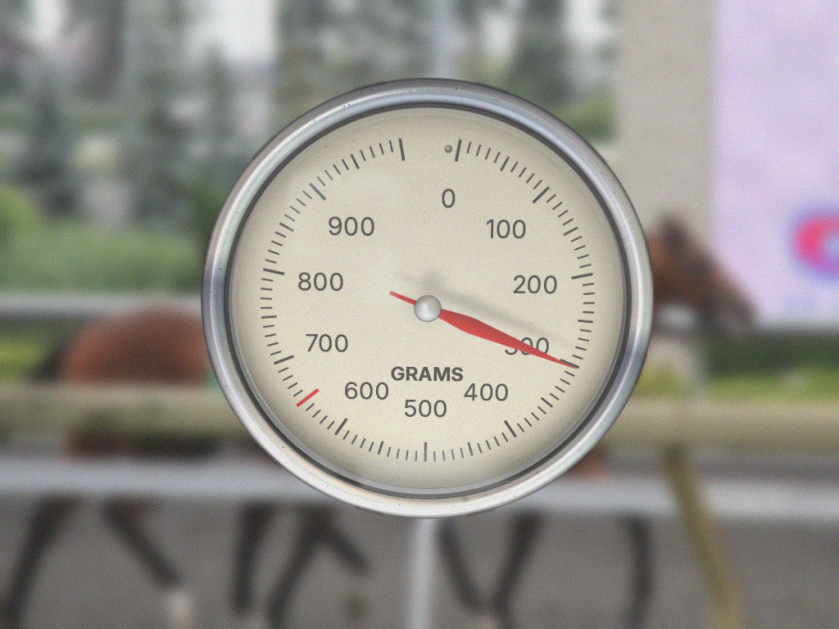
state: 300 g
